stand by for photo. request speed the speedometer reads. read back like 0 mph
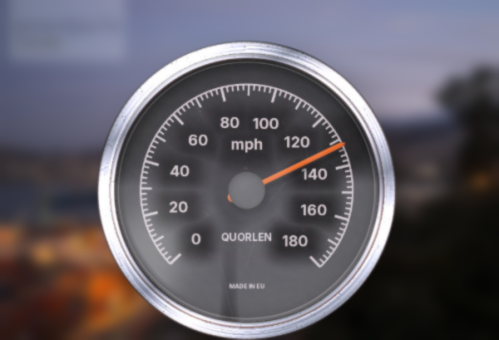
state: 132 mph
